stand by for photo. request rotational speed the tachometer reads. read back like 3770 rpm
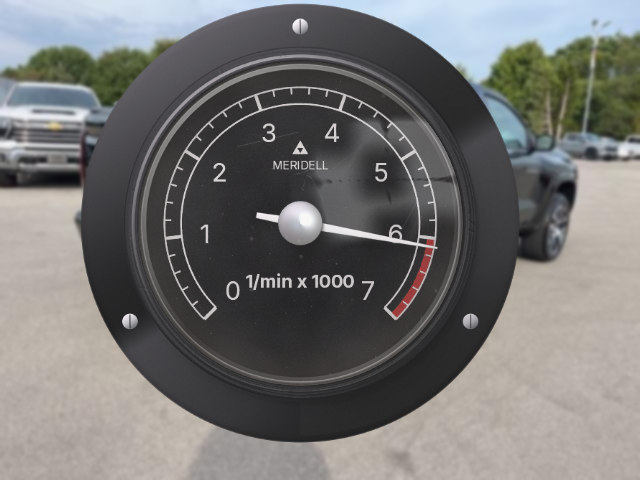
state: 6100 rpm
